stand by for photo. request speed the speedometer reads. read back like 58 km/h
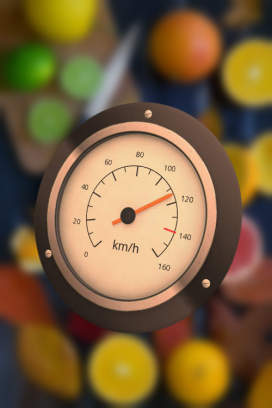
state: 115 km/h
